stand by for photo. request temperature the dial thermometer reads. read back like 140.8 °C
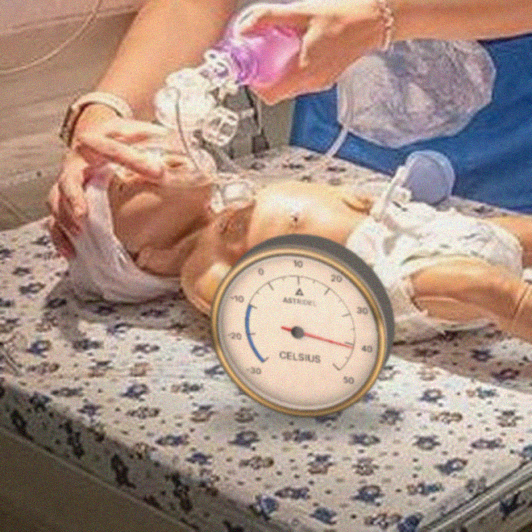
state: 40 °C
